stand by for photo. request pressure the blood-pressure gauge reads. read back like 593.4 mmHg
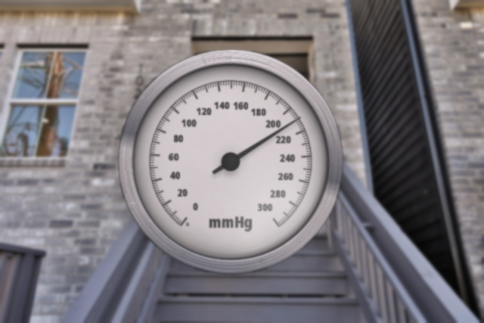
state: 210 mmHg
